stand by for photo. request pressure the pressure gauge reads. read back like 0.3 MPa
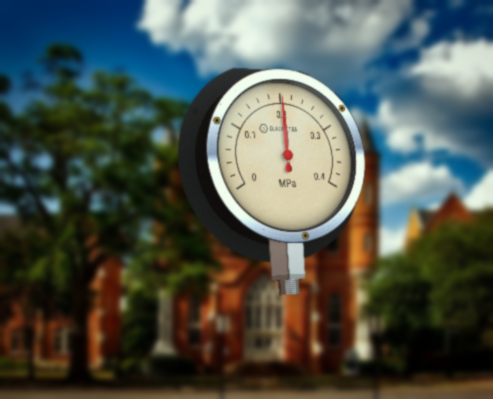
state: 0.2 MPa
